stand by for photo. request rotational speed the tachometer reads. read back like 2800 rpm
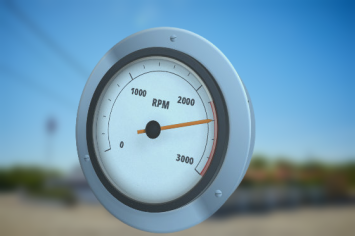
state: 2400 rpm
